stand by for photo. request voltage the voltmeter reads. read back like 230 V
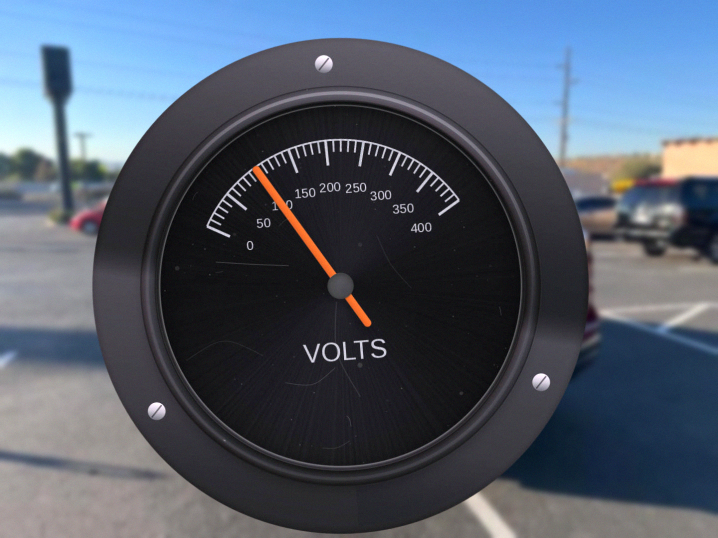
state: 100 V
